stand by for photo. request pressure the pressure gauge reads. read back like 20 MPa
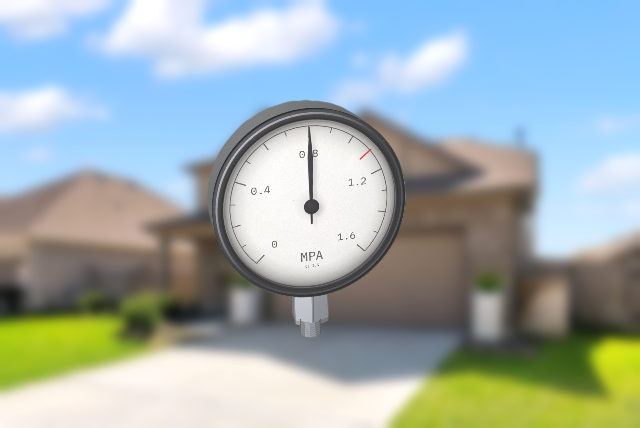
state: 0.8 MPa
